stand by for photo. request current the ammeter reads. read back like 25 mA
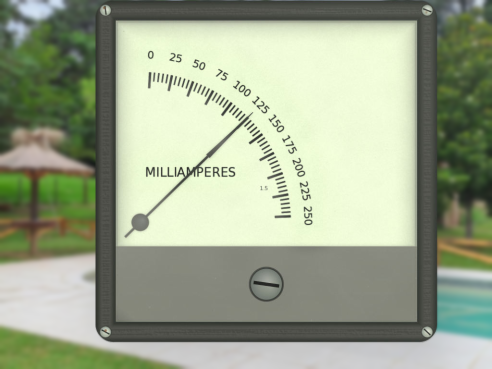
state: 125 mA
